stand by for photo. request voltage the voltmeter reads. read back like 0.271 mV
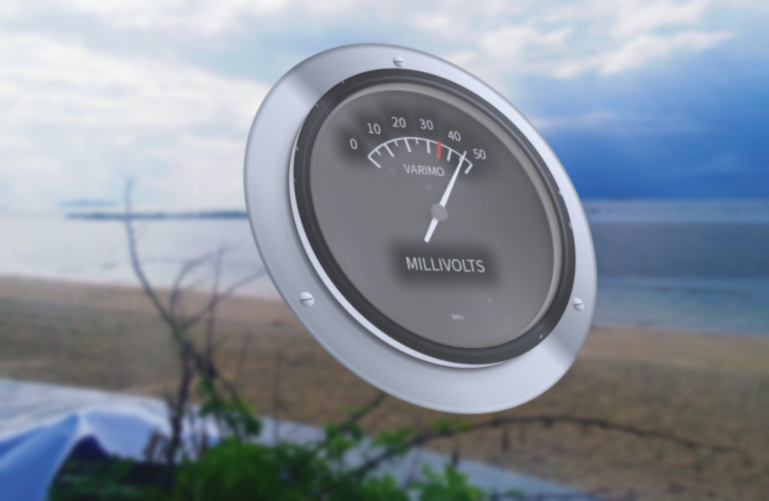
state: 45 mV
